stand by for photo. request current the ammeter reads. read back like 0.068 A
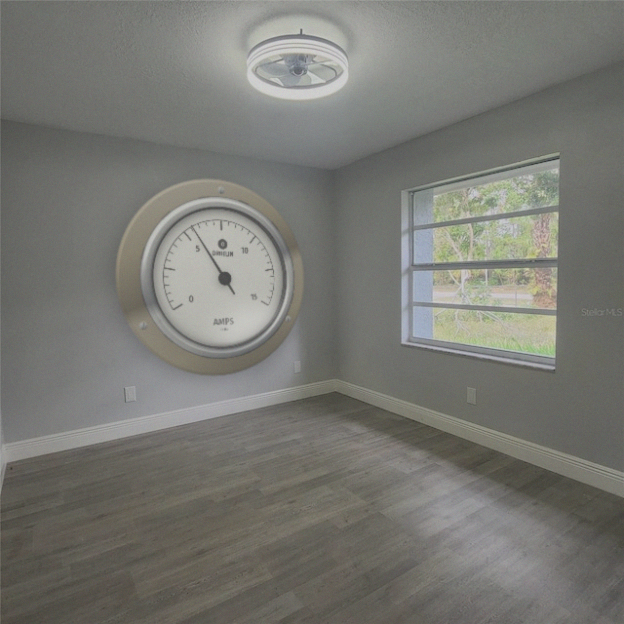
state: 5.5 A
